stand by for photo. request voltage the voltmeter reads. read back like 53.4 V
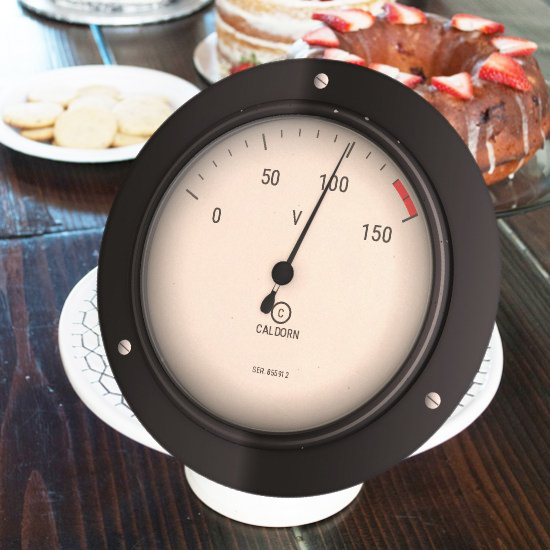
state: 100 V
